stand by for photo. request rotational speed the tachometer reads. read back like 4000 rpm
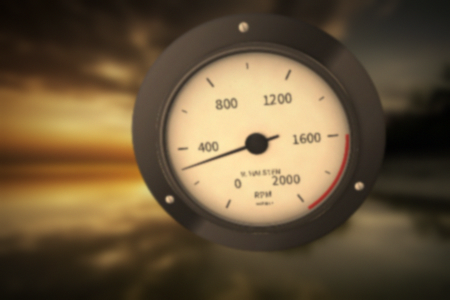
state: 300 rpm
